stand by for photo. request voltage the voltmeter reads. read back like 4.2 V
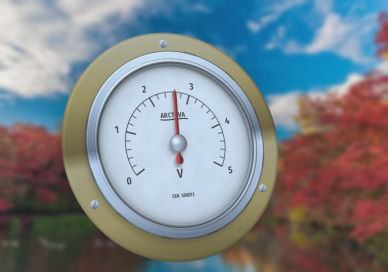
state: 2.6 V
